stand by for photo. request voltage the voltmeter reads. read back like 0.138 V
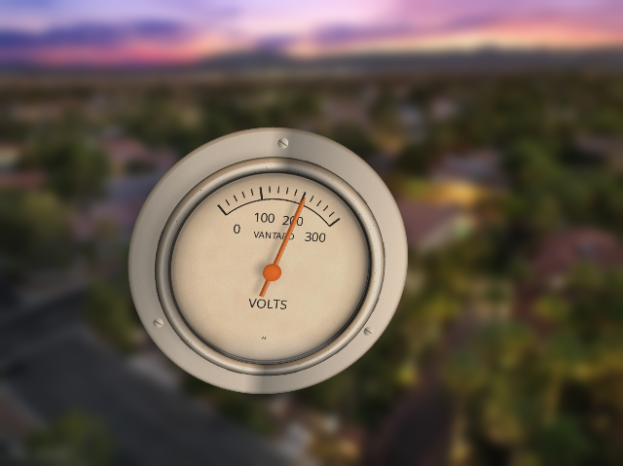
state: 200 V
